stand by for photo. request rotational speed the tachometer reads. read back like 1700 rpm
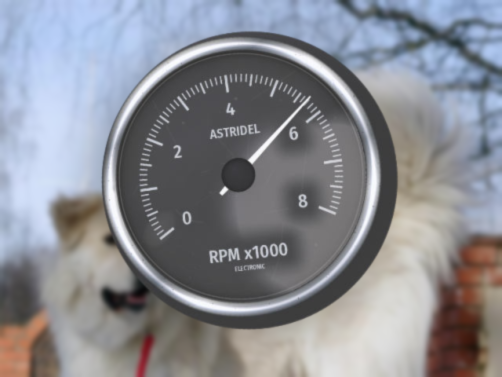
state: 5700 rpm
